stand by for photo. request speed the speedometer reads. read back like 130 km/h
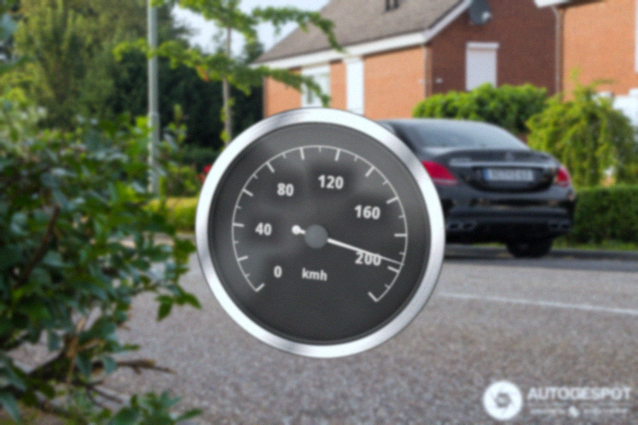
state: 195 km/h
